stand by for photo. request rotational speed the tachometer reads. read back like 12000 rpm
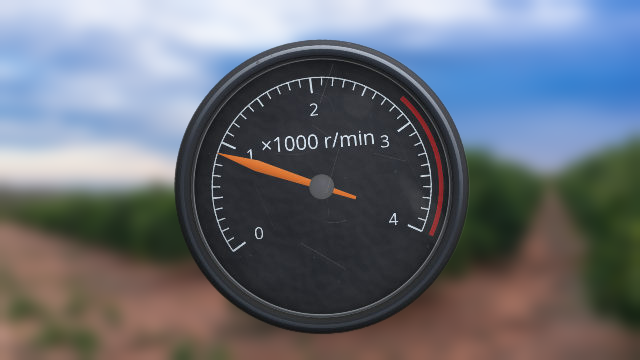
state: 900 rpm
